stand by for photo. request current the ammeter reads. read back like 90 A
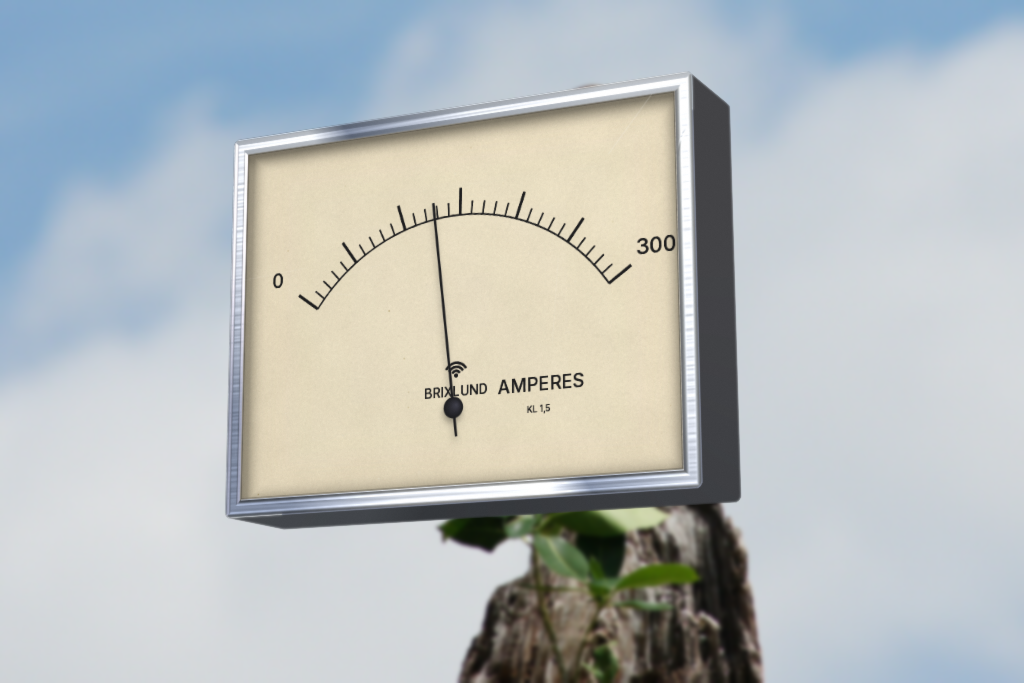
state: 130 A
